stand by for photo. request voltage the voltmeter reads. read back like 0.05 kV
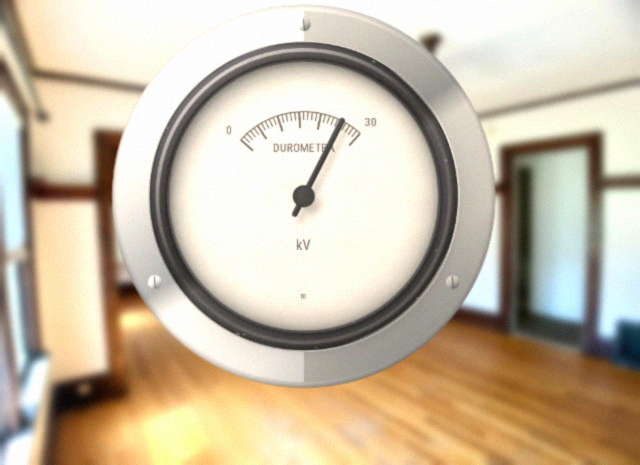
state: 25 kV
